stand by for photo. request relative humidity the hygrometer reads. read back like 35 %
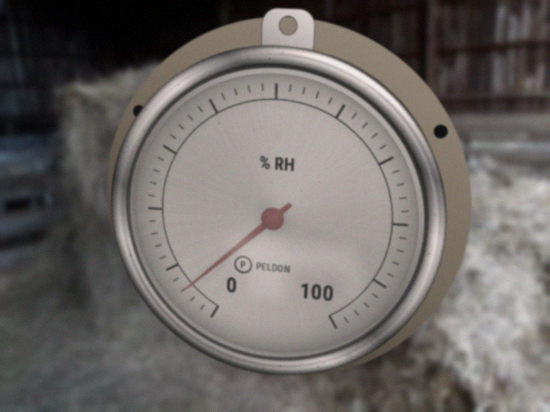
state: 6 %
